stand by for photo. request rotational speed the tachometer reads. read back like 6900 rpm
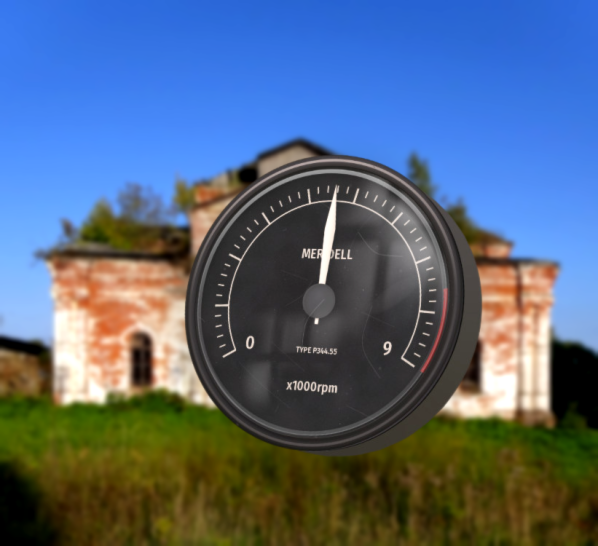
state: 4600 rpm
